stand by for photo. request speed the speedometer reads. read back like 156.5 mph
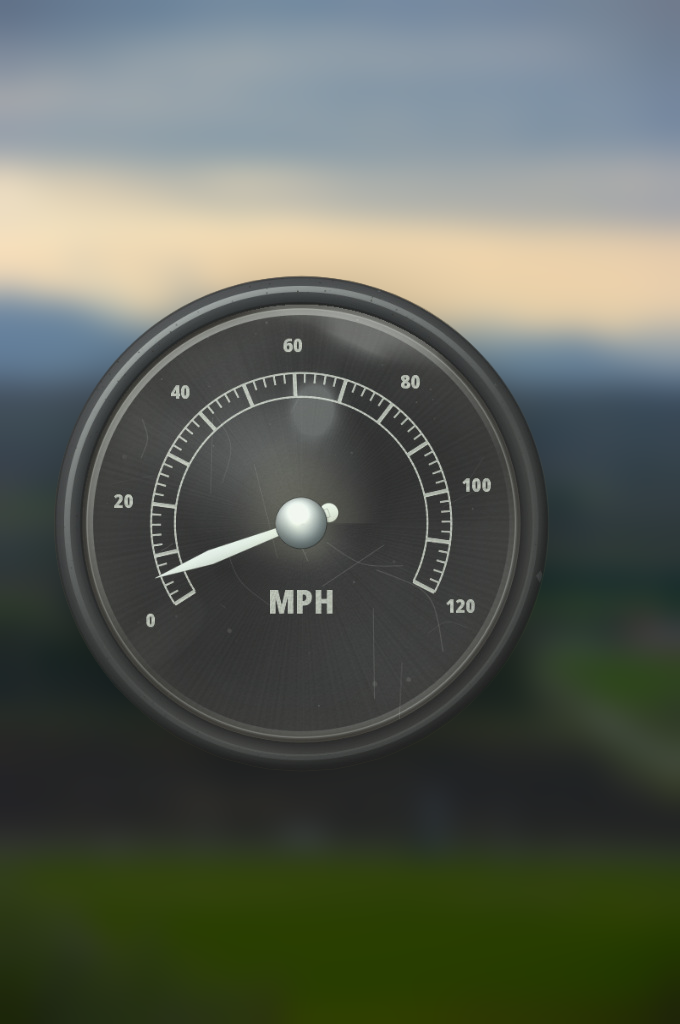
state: 6 mph
